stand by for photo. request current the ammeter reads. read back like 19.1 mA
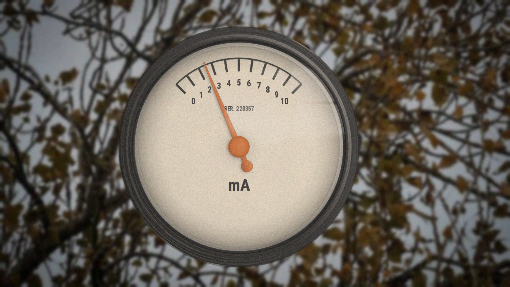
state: 2.5 mA
